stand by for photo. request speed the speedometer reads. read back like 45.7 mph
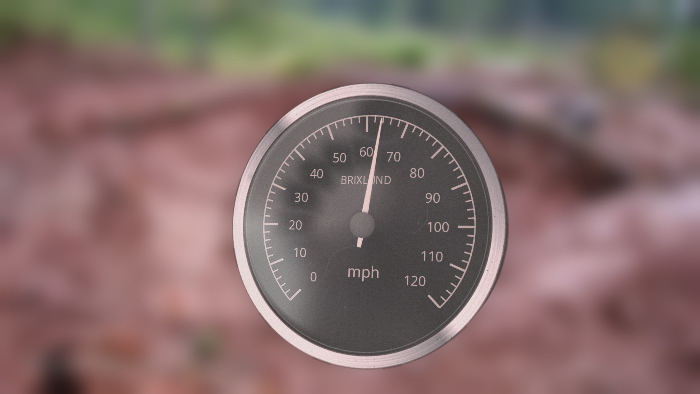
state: 64 mph
